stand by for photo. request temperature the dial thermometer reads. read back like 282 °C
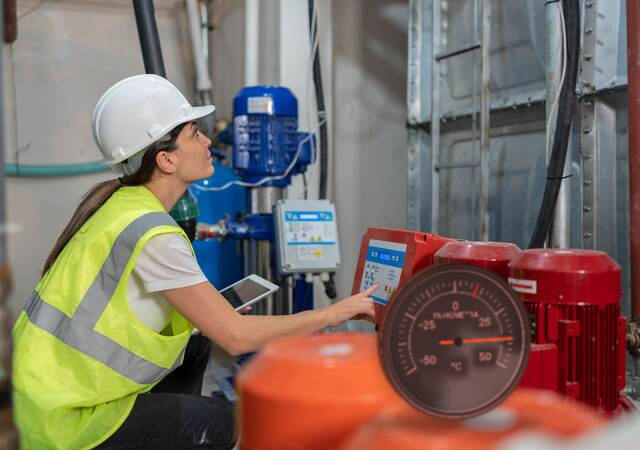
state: 37.5 °C
